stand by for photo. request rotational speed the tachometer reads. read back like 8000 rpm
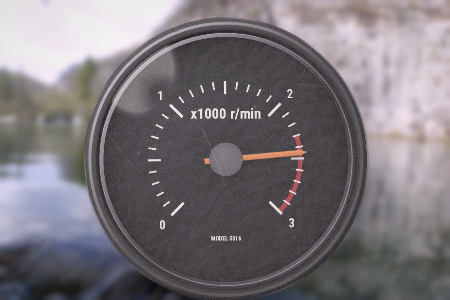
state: 2450 rpm
